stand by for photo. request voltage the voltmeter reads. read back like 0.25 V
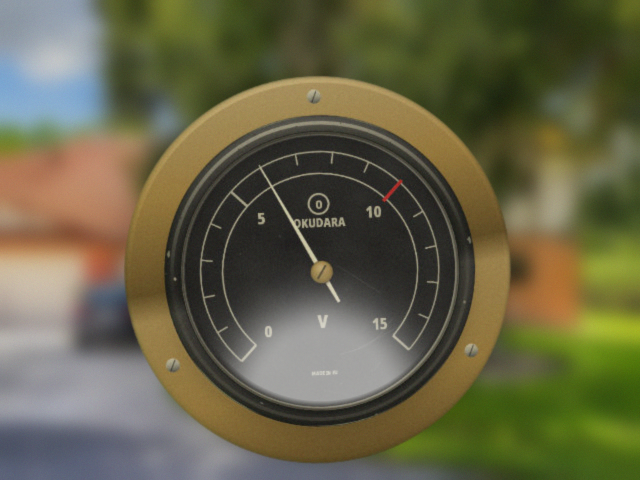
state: 6 V
